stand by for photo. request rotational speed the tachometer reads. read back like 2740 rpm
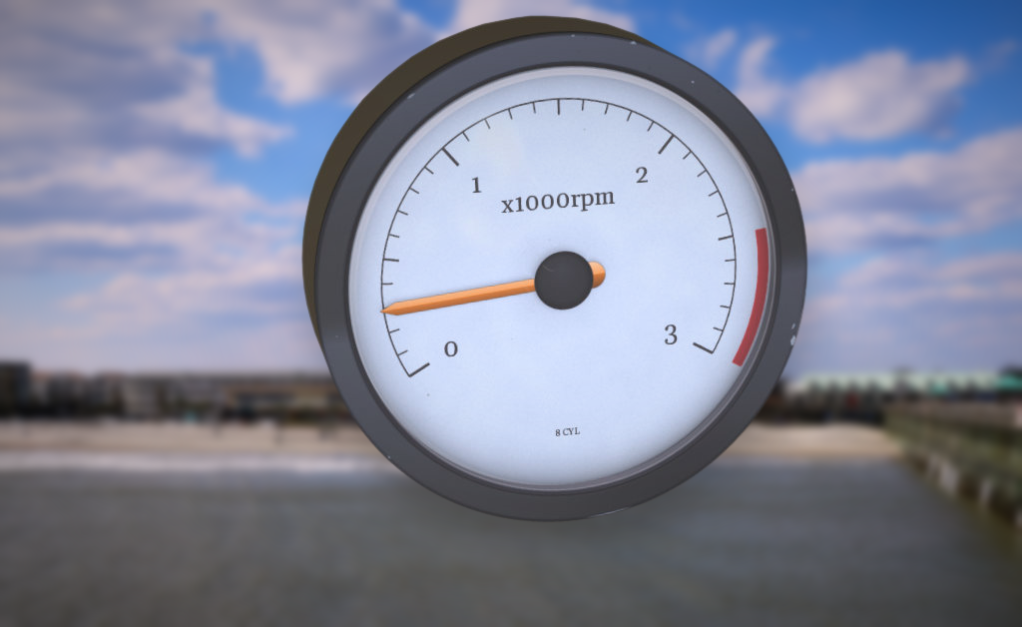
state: 300 rpm
